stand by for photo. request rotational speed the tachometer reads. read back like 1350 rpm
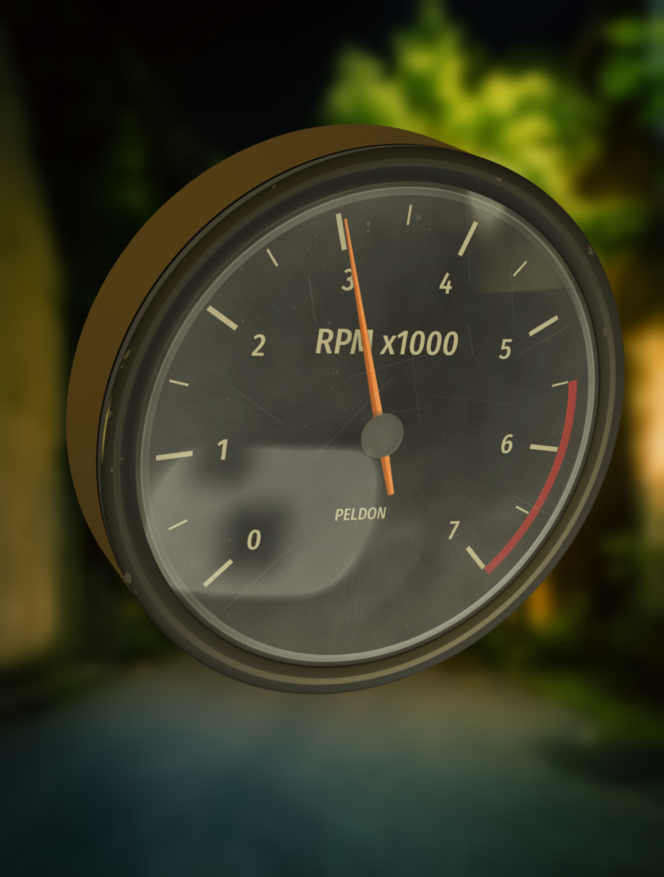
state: 3000 rpm
